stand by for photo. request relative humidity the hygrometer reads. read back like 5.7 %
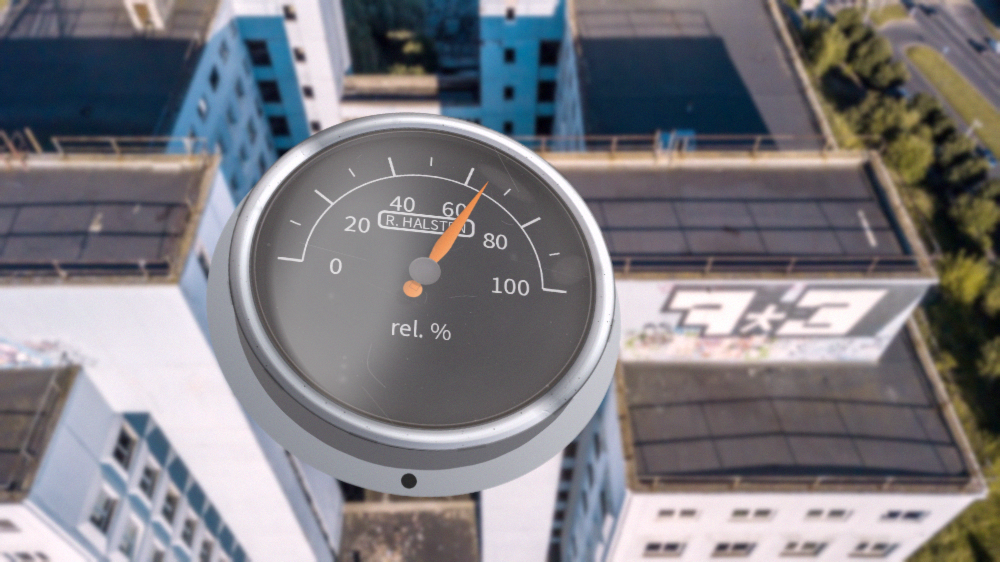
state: 65 %
